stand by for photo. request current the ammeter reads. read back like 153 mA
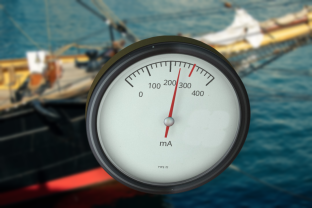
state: 240 mA
